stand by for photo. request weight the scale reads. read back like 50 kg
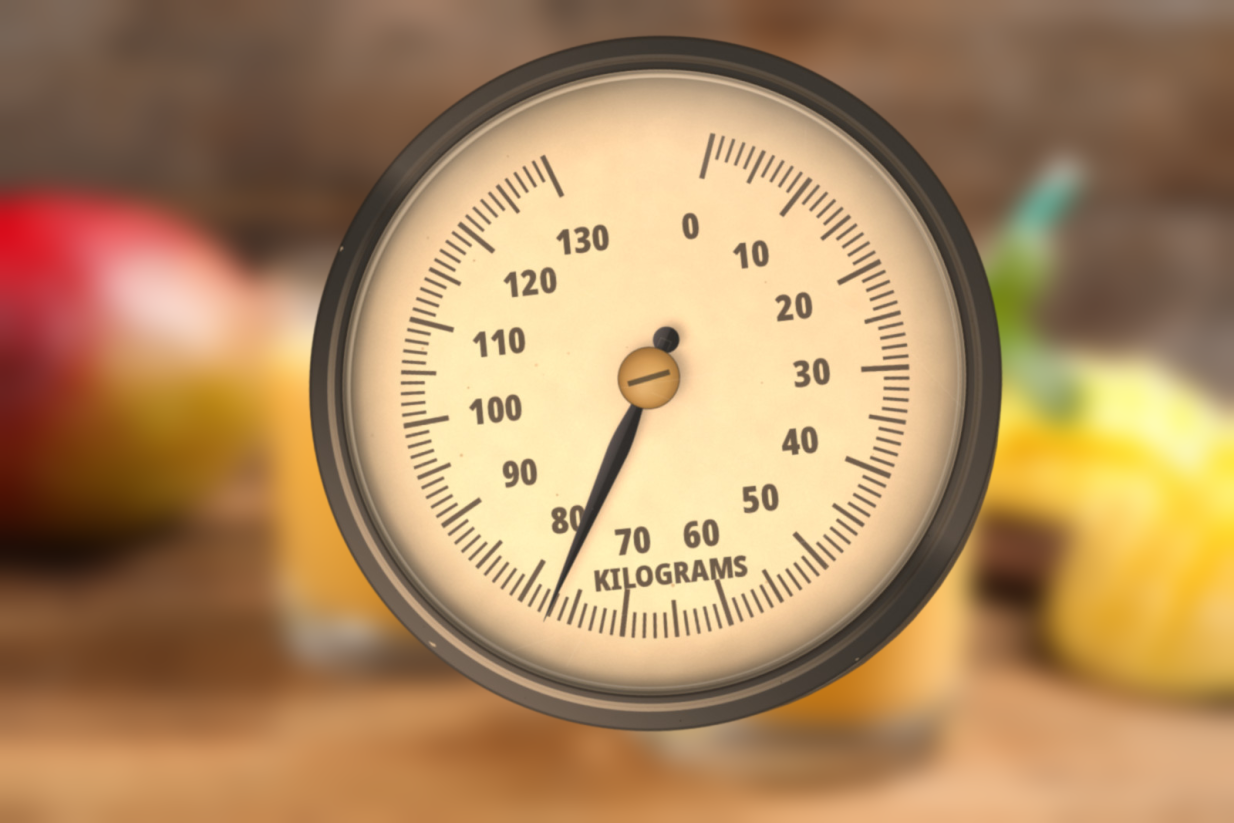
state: 77 kg
